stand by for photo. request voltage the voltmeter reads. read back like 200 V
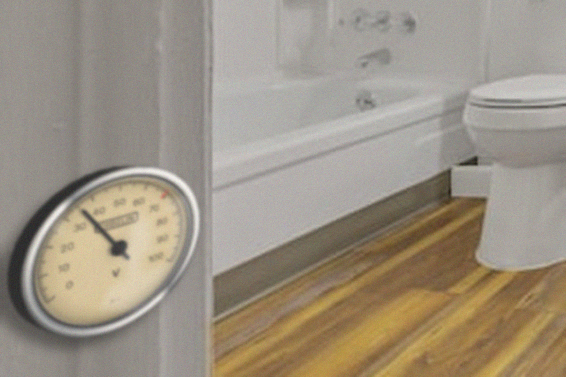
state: 35 V
